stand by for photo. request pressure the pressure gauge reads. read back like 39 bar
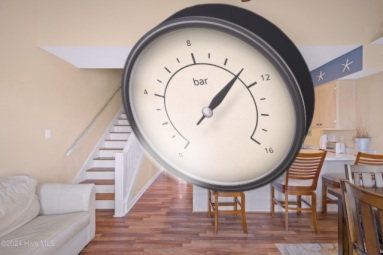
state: 11 bar
